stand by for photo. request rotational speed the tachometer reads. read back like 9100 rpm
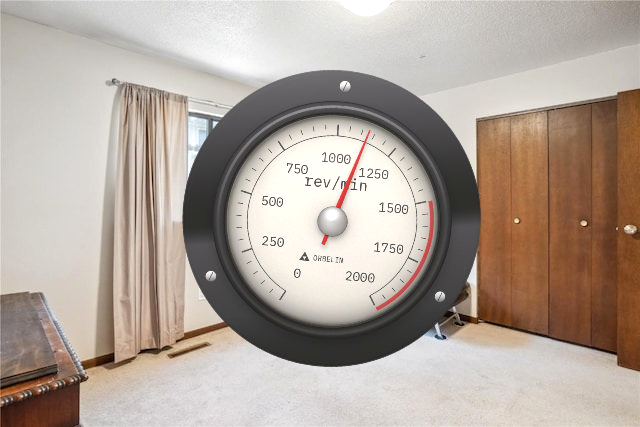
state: 1125 rpm
